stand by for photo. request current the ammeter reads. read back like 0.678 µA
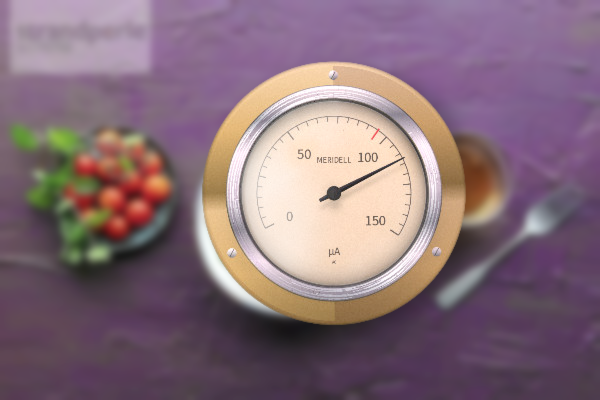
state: 112.5 µA
